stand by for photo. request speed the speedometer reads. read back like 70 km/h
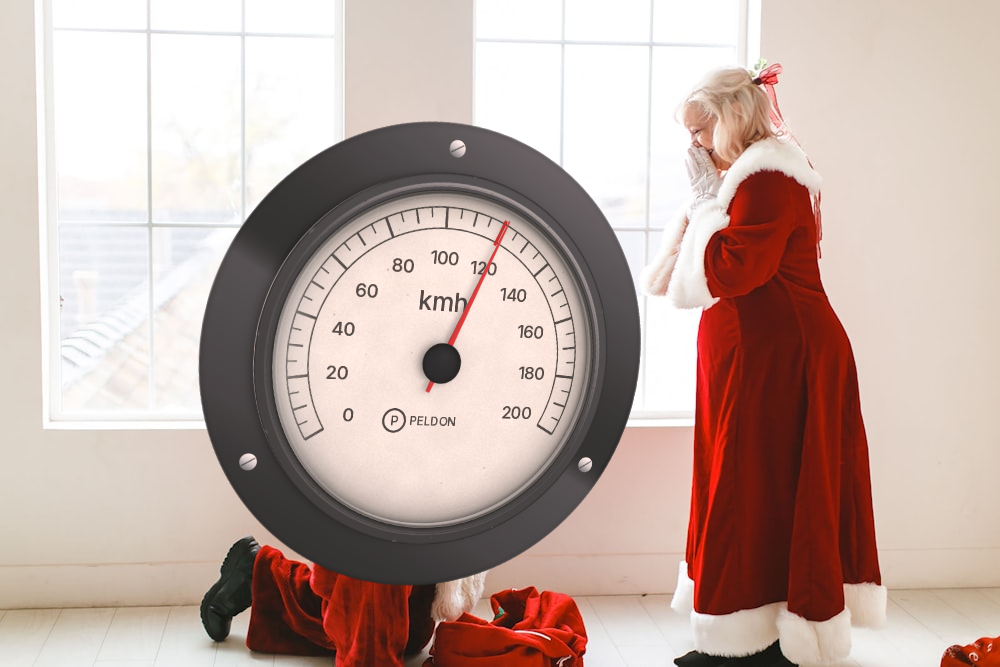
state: 120 km/h
